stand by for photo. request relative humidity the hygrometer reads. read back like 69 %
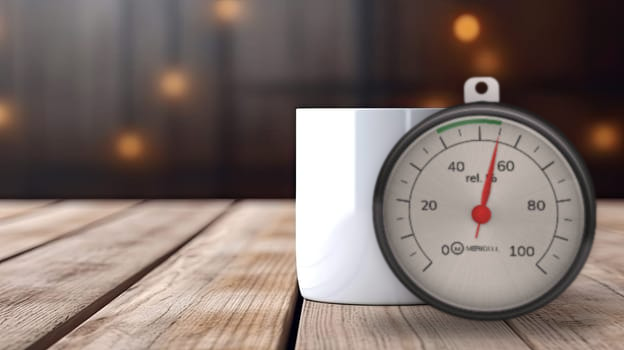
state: 55 %
